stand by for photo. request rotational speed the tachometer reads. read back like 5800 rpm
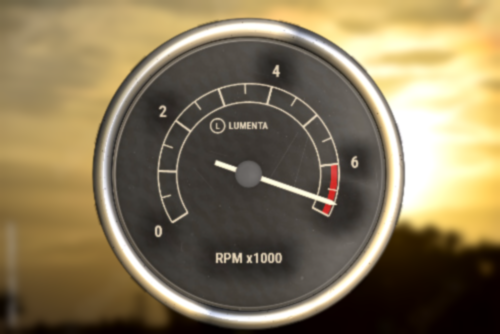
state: 6750 rpm
